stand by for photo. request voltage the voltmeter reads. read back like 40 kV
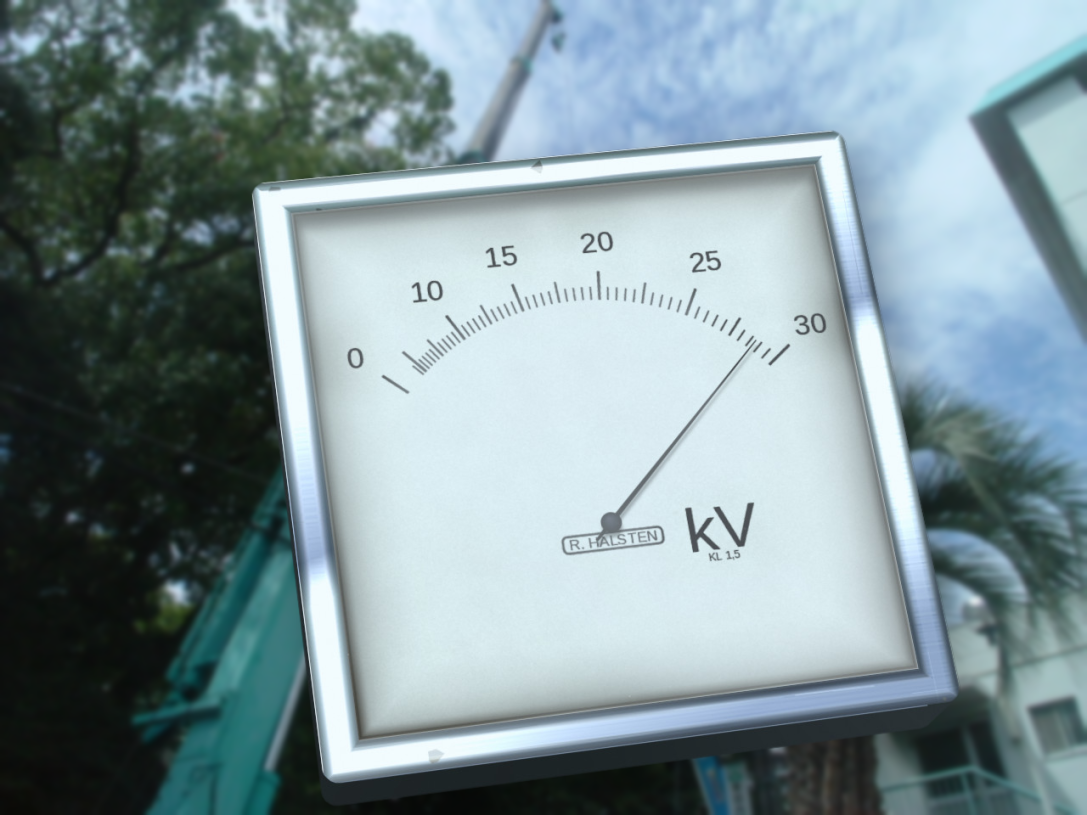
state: 28.75 kV
